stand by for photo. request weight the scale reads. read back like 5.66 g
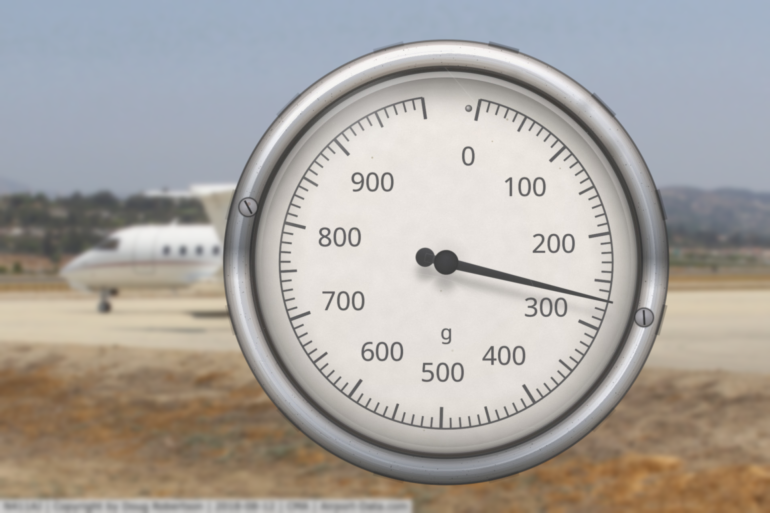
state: 270 g
